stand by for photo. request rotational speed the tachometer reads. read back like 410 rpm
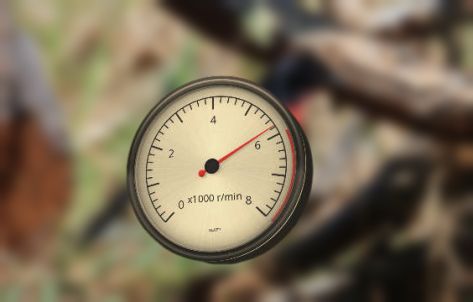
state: 5800 rpm
